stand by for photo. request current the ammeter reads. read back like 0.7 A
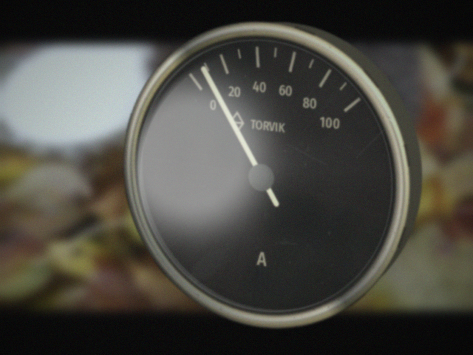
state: 10 A
